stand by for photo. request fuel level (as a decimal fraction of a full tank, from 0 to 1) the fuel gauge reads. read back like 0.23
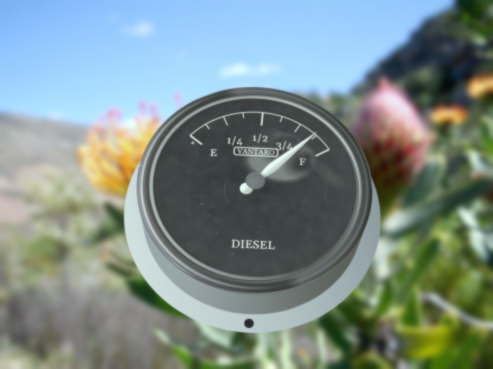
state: 0.875
